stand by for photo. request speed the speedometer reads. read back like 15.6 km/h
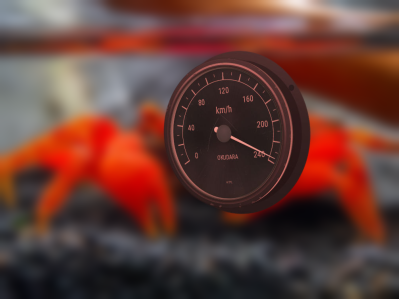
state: 235 km/h
